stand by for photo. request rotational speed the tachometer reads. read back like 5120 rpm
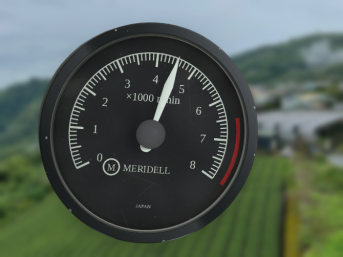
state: 4500 rpm
